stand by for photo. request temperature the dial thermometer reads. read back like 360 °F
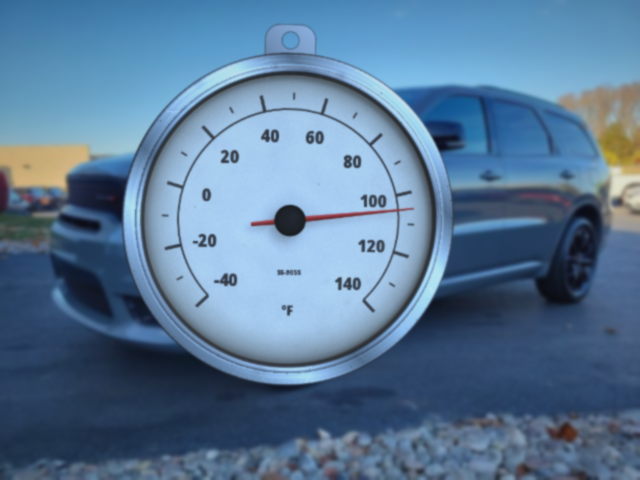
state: 105 °F
